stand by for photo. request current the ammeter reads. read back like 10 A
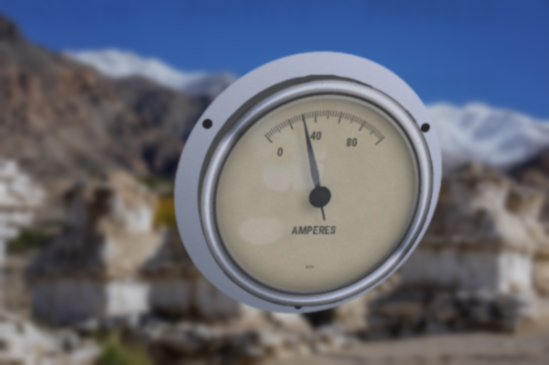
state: 30 A
